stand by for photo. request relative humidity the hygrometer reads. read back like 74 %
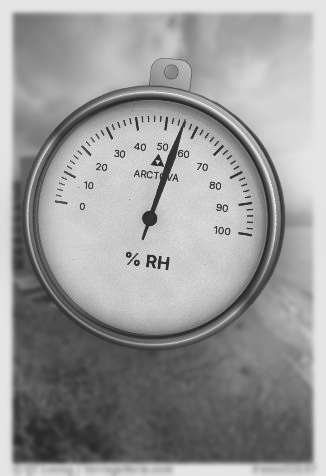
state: 56 %
